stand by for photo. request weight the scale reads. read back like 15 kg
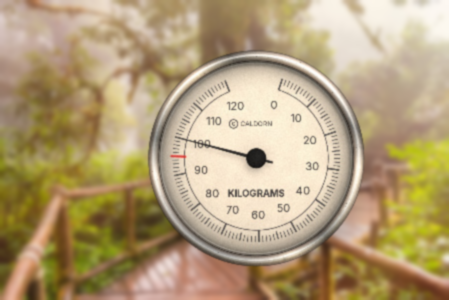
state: 100 kg
